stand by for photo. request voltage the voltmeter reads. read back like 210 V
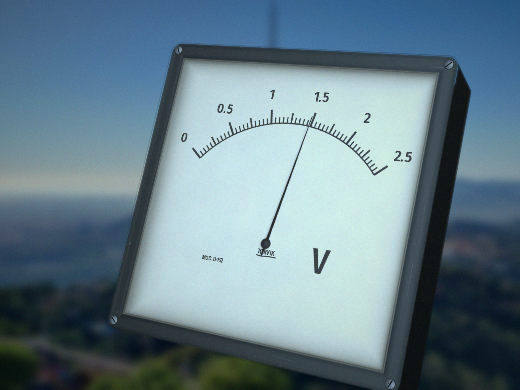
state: 1.5 V
